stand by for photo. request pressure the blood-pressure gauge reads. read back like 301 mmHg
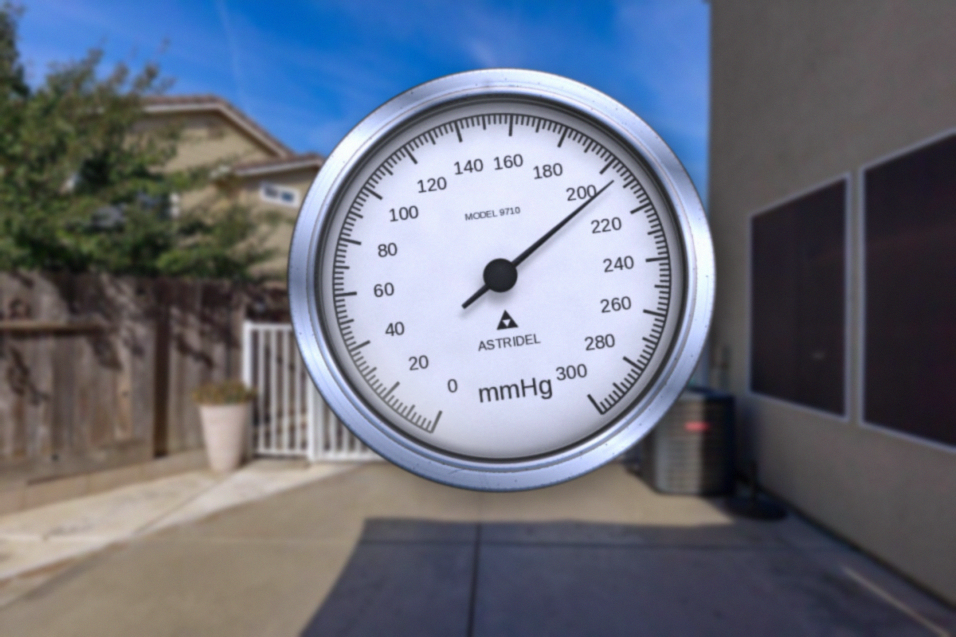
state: 206 mmHg
